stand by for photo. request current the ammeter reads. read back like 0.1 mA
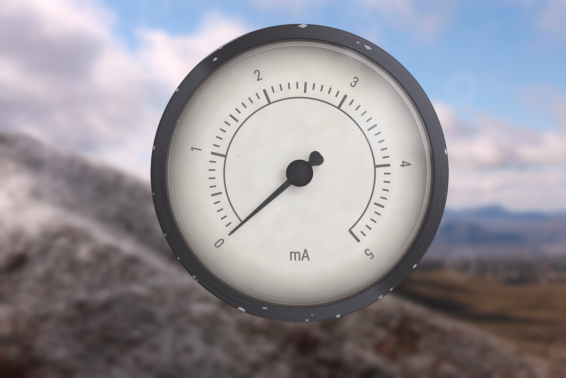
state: 0 mA
